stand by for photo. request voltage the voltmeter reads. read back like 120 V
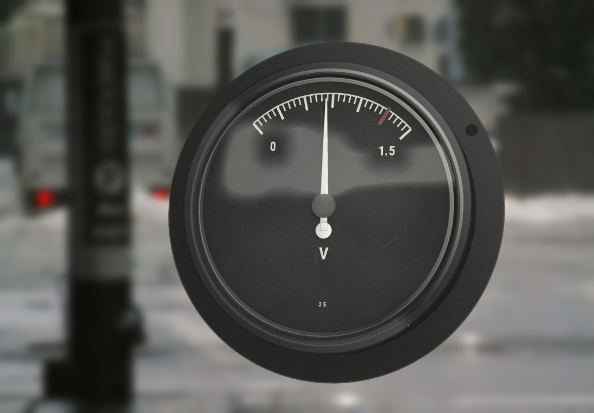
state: 0.7 V
